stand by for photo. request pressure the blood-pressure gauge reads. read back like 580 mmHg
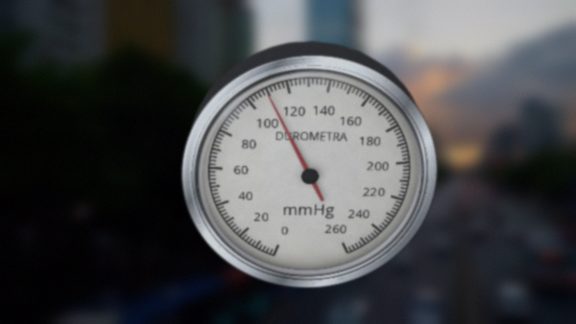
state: 110 mmHg
